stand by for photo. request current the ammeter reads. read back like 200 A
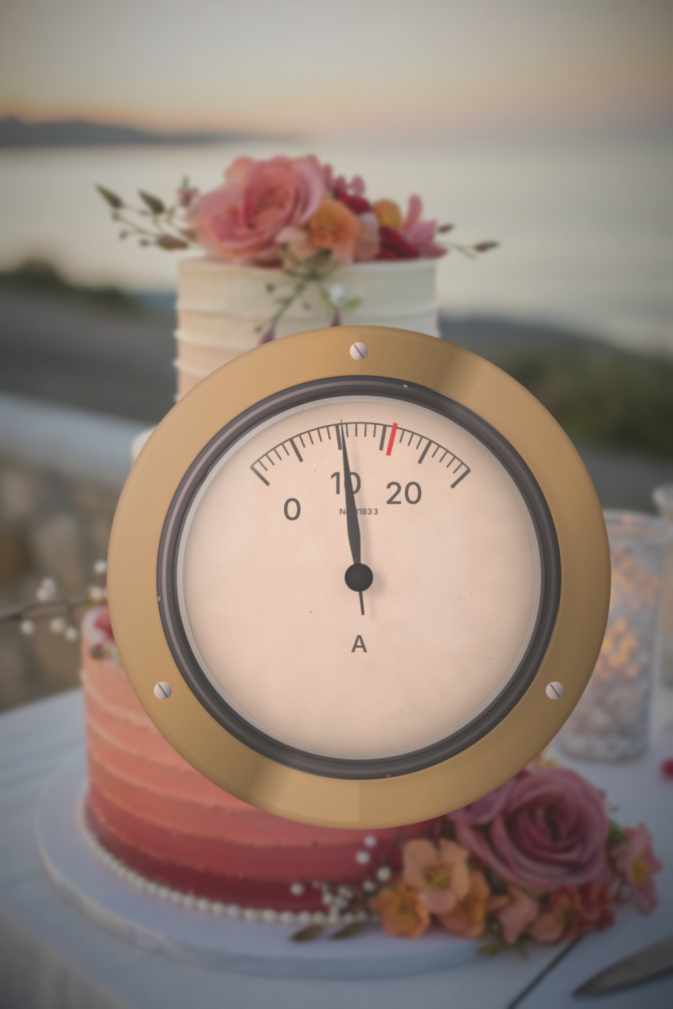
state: 10.5 A
